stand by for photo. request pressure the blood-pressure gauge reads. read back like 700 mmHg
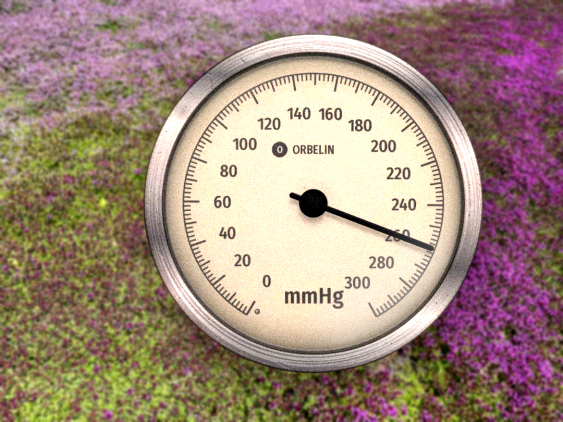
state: 260 mmHg
